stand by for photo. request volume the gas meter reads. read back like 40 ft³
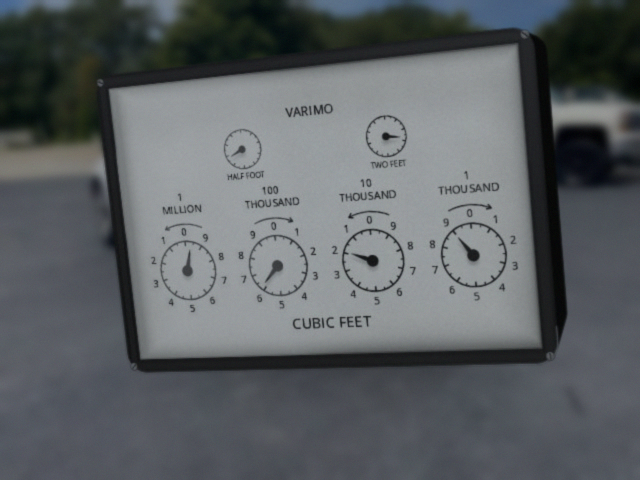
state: 961900 ft³
